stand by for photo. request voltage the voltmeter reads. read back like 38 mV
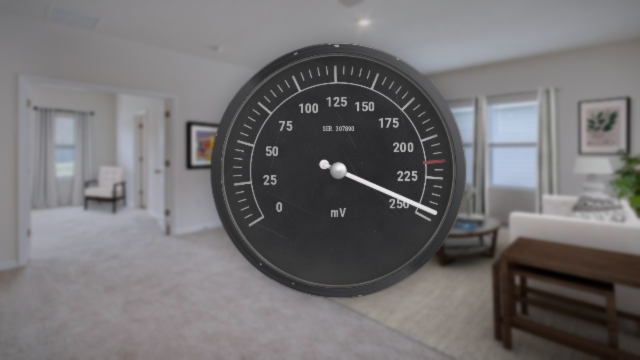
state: 245 mV
